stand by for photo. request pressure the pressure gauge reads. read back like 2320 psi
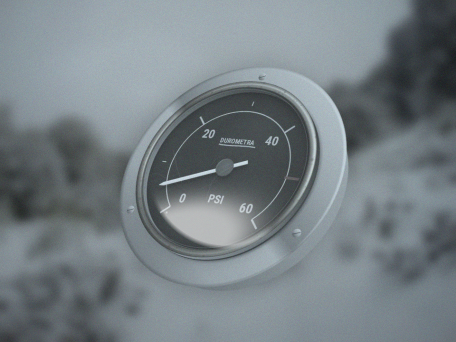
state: 5 psi
